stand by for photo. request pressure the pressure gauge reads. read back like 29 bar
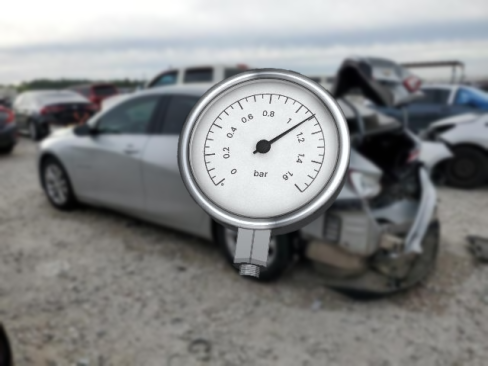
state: 1.1 bar
